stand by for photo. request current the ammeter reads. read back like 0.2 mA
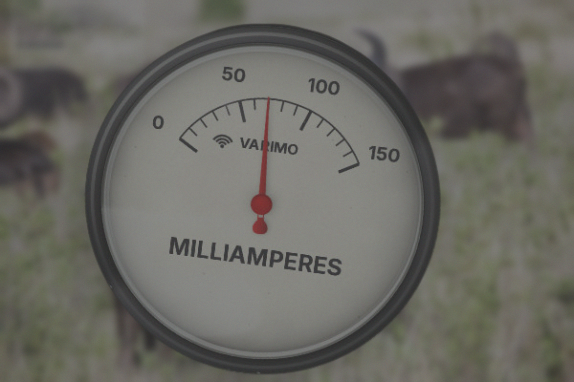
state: 70 mA
